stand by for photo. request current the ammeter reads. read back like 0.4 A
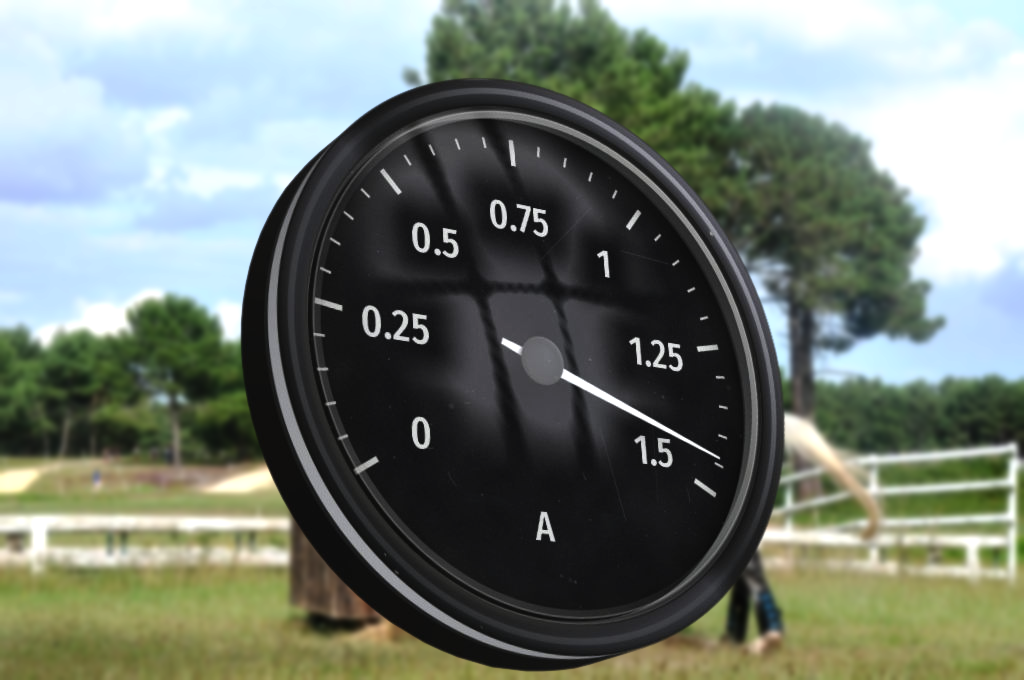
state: 1.45 A
